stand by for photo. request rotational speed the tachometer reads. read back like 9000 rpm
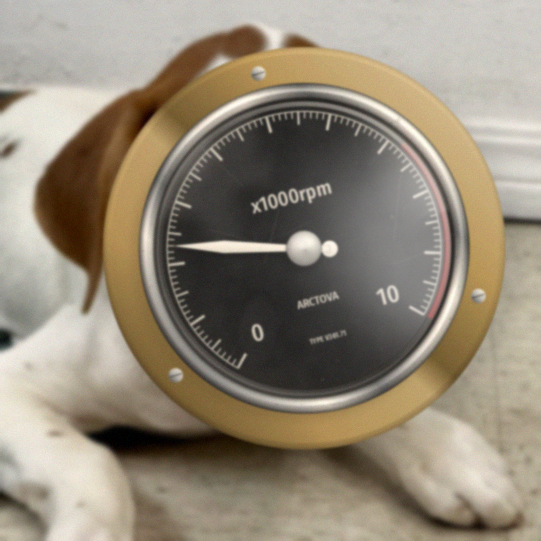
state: 2300 rpm
